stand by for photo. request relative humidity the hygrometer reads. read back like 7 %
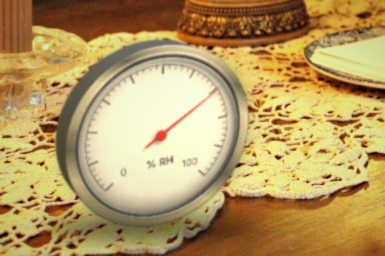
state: 70 %
